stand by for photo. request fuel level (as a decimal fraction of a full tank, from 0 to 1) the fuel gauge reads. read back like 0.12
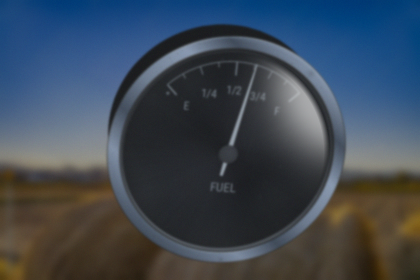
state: 0.625
